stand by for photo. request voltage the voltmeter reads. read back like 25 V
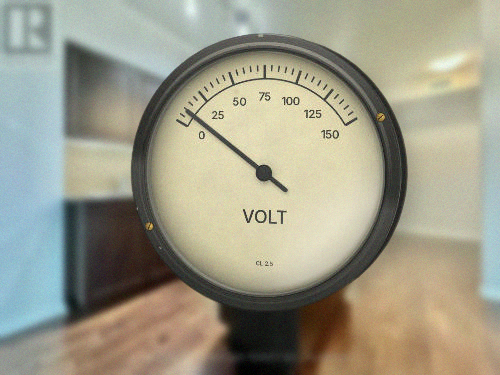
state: 10 V
